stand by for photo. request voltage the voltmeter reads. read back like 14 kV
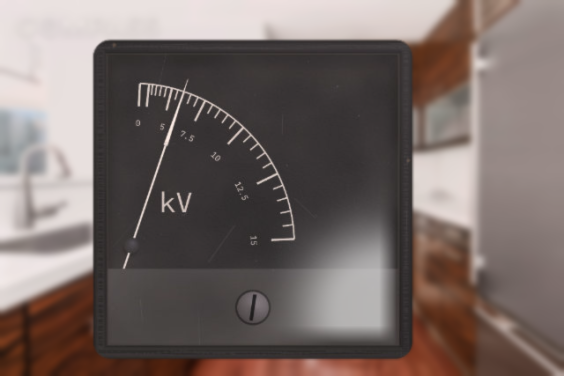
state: 6 kV
